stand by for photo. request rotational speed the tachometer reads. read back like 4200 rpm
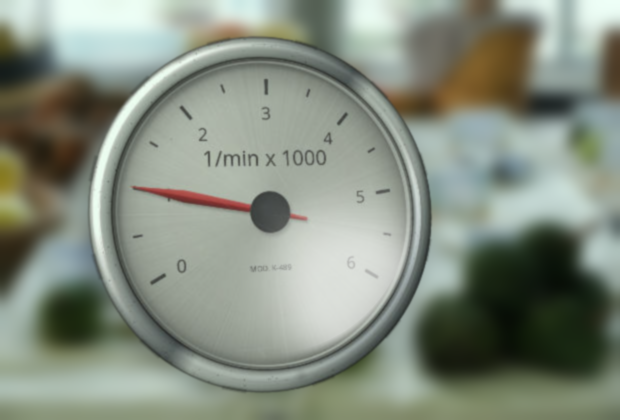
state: 1000 rpm
